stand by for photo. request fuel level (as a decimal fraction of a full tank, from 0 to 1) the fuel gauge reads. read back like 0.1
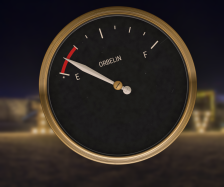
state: 0.125
